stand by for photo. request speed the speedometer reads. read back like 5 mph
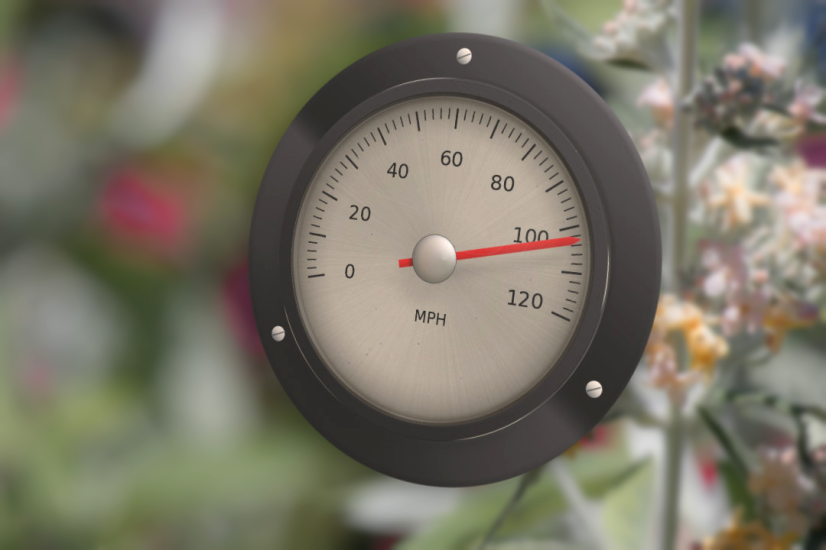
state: 103 mph
